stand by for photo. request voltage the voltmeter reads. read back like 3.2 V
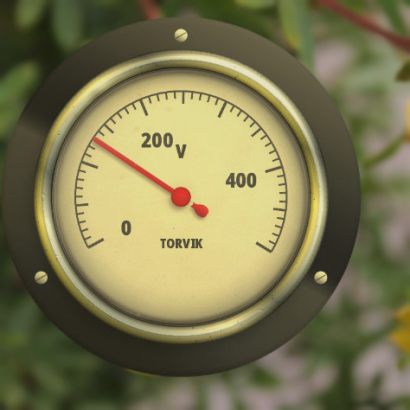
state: 130 V
